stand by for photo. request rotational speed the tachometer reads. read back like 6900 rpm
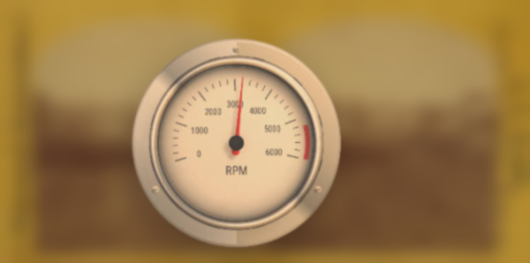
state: 3200 rpm
